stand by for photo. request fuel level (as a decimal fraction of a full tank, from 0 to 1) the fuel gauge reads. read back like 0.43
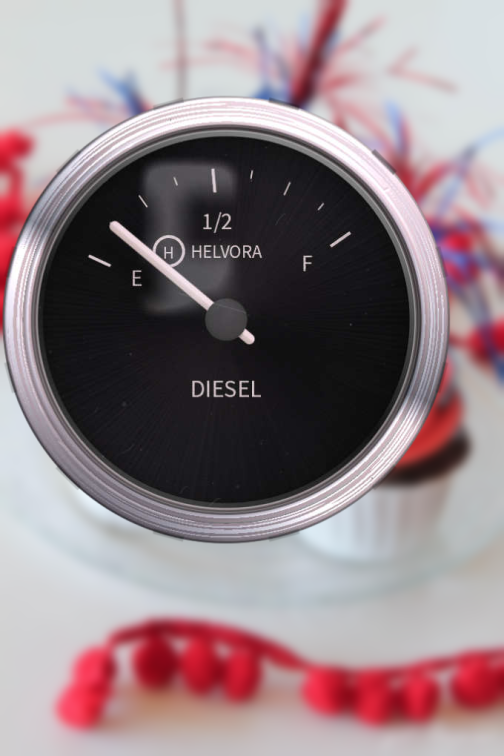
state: 0.125
